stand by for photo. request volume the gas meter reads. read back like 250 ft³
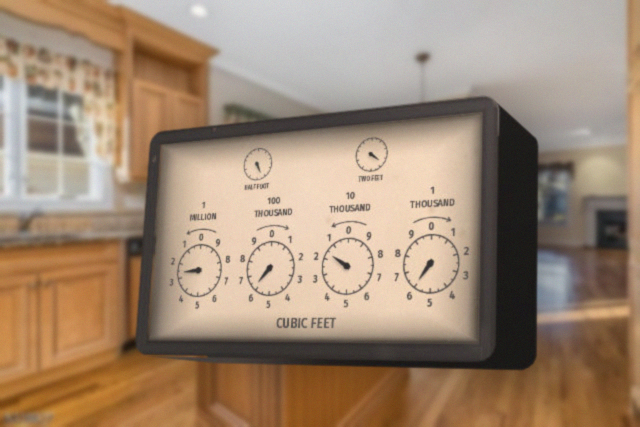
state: 261600 ft³
